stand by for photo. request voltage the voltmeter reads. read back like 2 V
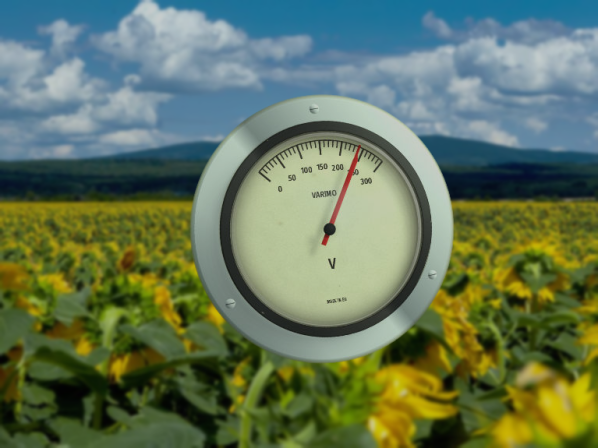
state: 240 V
